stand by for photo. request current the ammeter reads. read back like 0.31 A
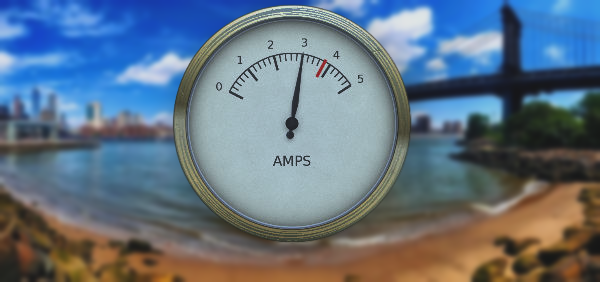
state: 3 A
